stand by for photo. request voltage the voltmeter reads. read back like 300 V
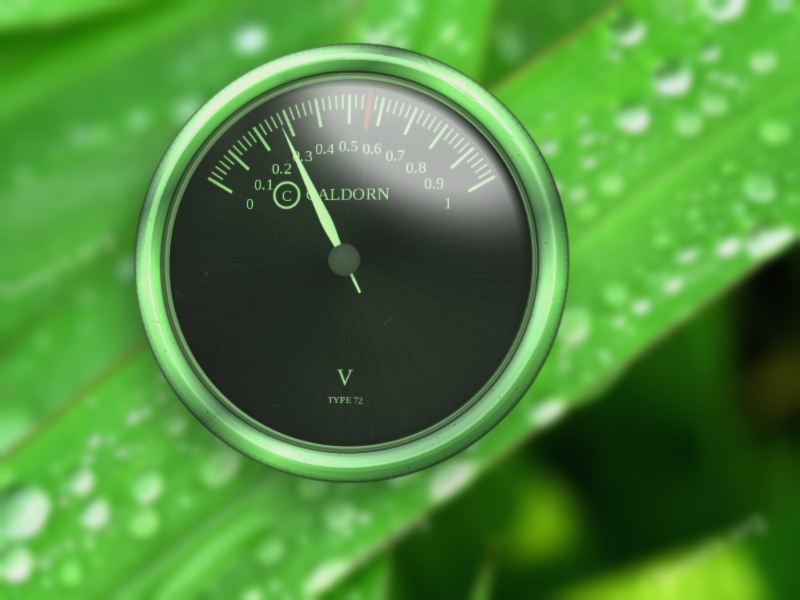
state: 0.28 V
